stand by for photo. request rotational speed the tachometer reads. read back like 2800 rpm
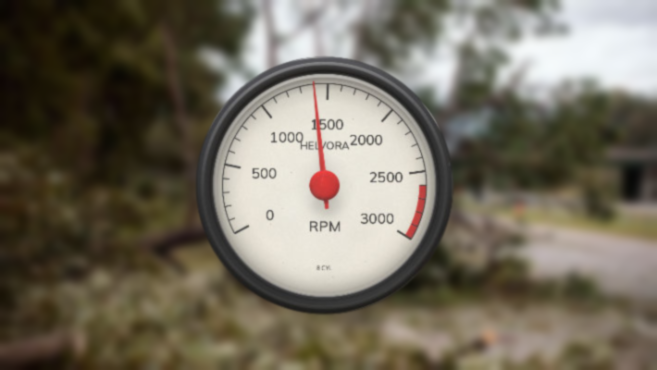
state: 1400 rpm
